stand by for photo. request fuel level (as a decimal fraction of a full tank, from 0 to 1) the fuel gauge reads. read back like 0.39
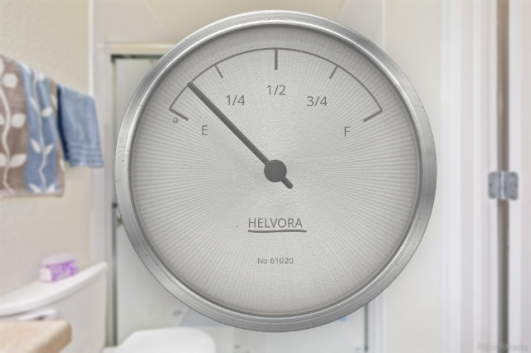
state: 0.125
